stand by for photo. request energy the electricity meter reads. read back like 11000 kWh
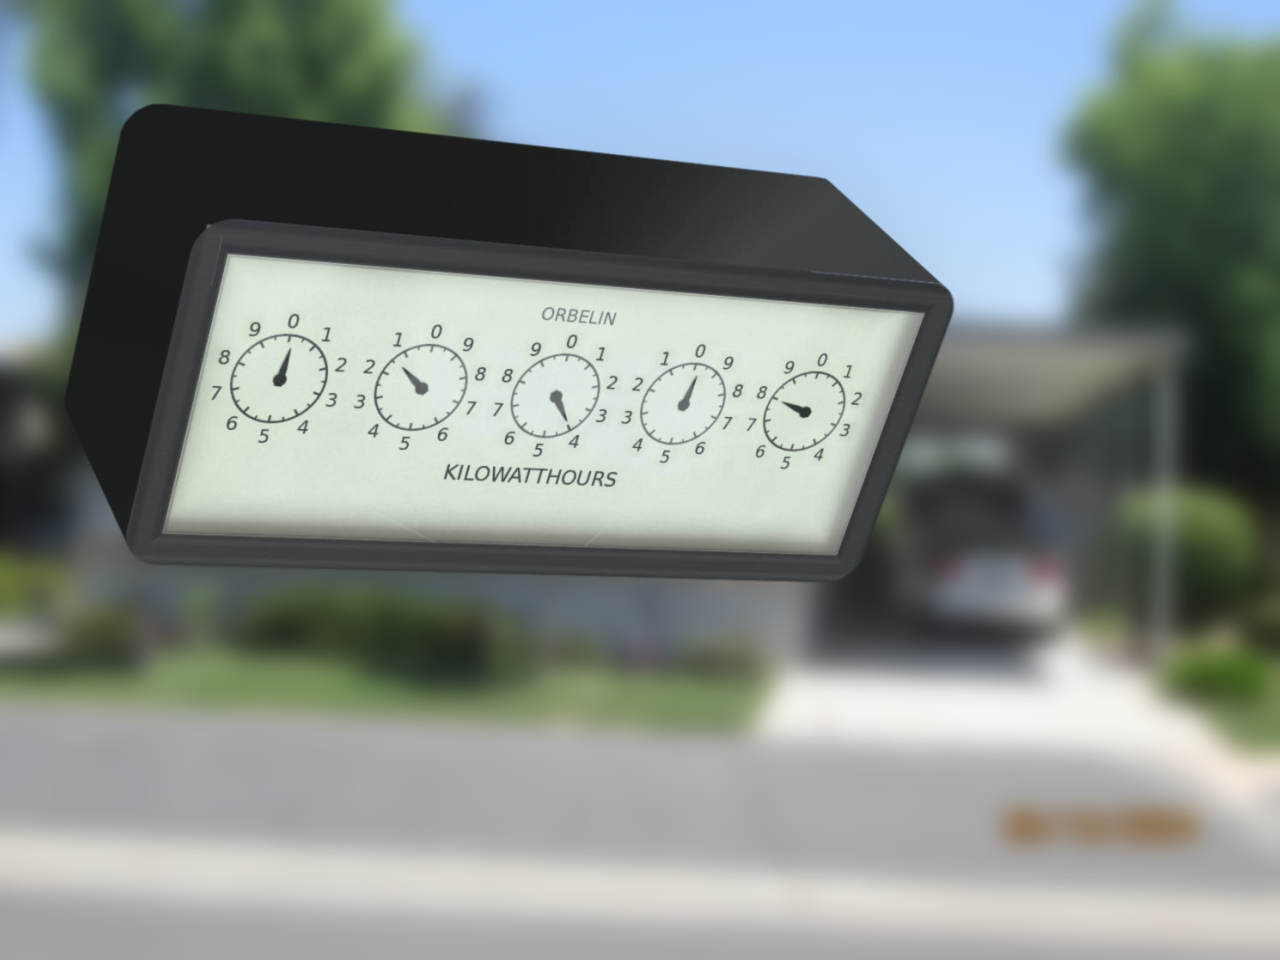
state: 1398 kWh
